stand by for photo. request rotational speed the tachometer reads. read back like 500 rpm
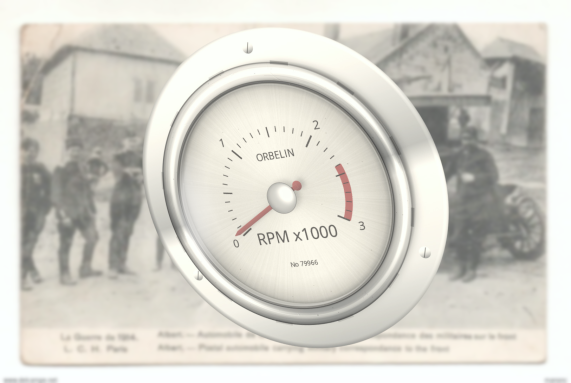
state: 50 rpm
